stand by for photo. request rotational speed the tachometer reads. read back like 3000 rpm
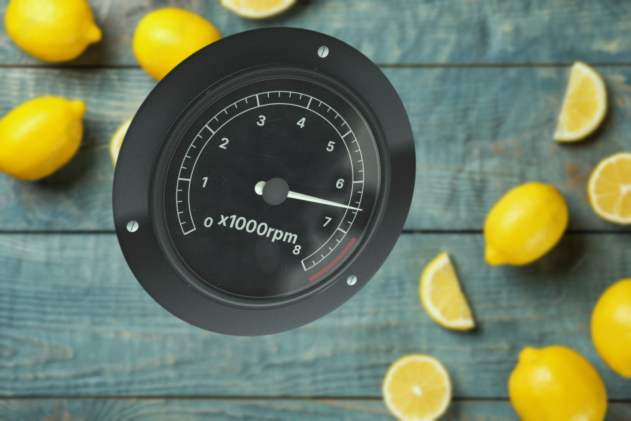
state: 6500 rpm
